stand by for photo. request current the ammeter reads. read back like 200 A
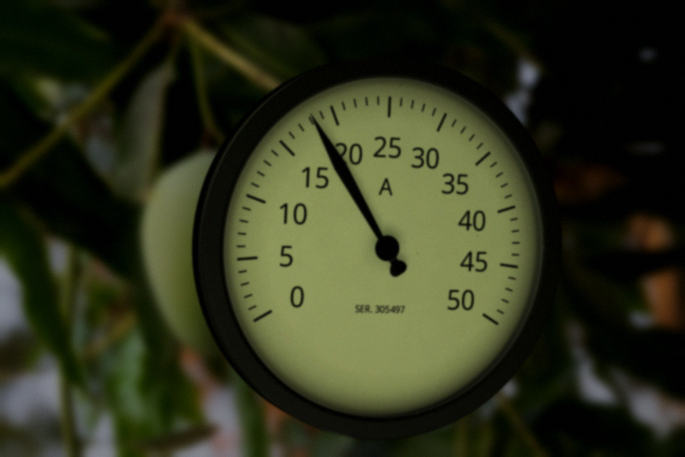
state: 18 A
